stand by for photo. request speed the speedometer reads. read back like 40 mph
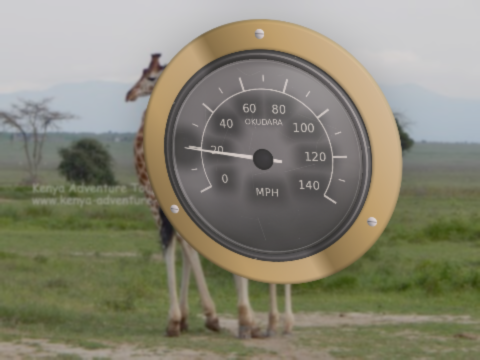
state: 20 mph
